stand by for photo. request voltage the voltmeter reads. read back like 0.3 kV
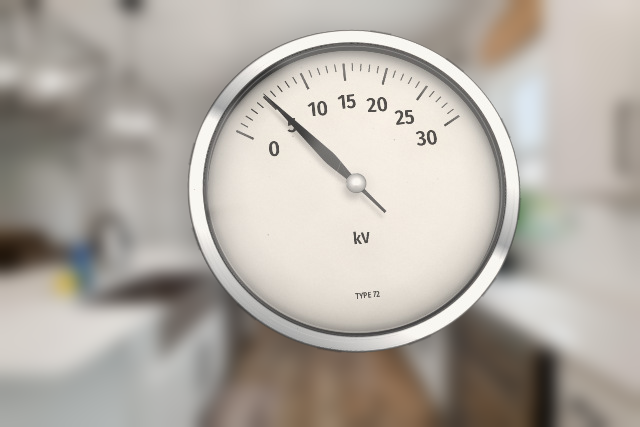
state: 5 kV
